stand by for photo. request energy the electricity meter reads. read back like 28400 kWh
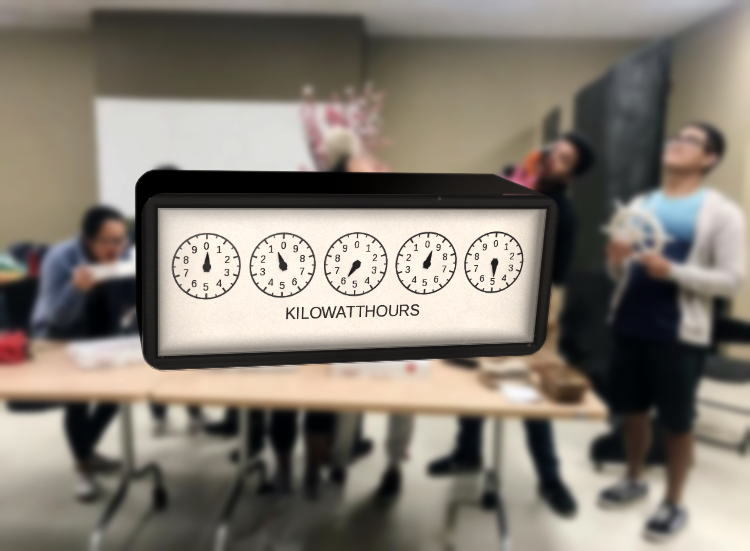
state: 595 kWh
